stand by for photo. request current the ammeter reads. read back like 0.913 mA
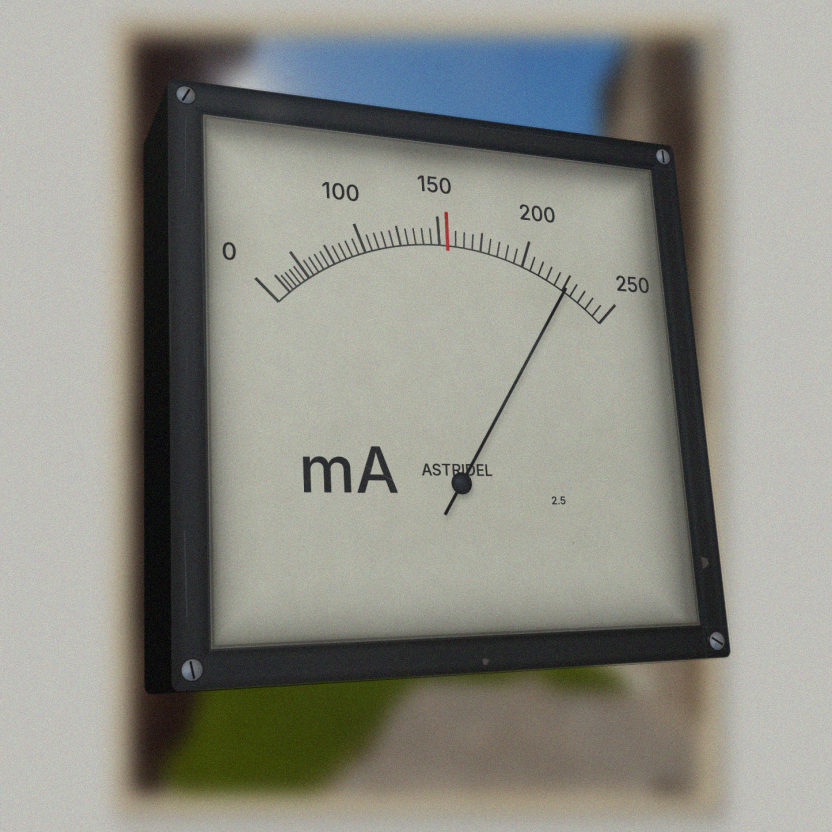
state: 225 mA
